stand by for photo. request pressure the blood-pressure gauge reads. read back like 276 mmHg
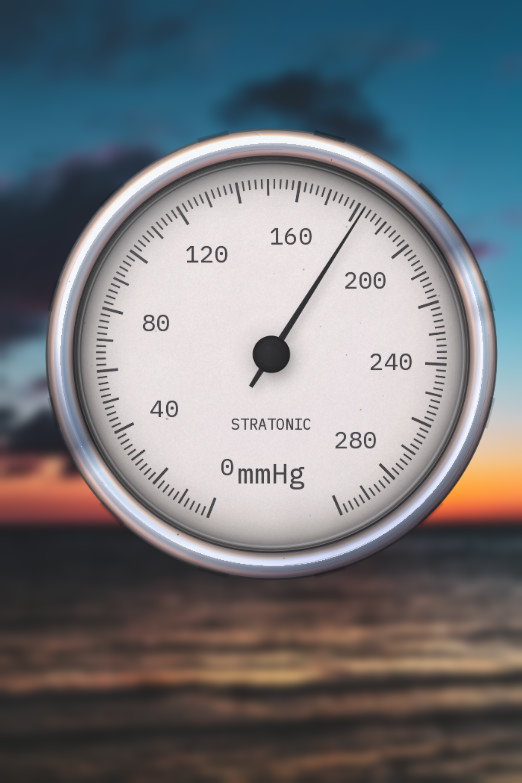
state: 182 mmHg
